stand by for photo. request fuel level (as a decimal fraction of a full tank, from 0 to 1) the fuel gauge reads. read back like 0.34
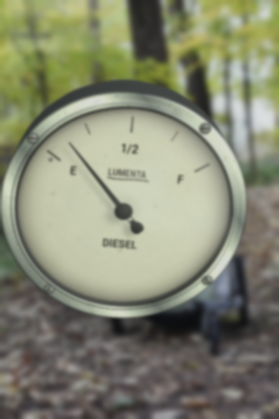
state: 0.125
